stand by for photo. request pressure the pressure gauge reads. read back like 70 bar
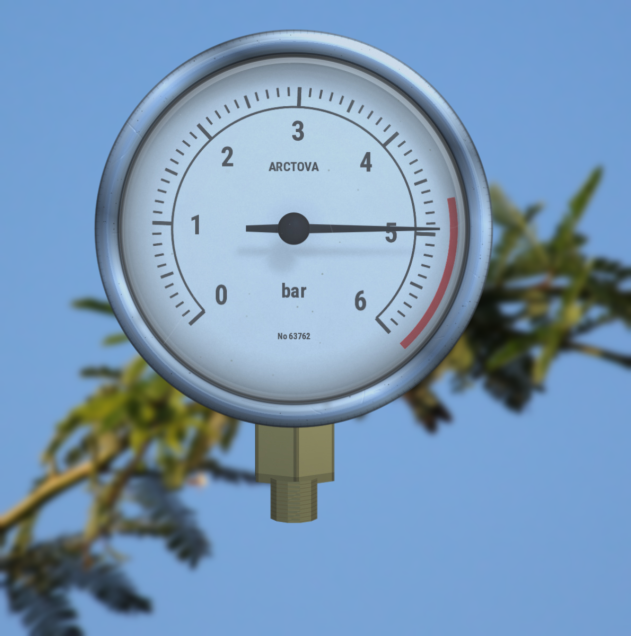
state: 4.95 bar
